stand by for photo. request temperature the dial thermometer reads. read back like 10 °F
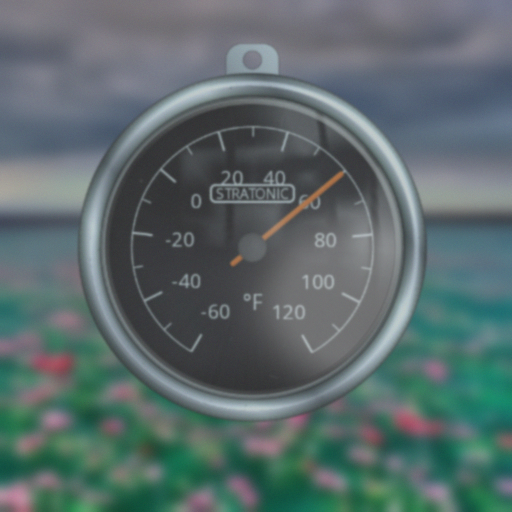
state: 60 °F
